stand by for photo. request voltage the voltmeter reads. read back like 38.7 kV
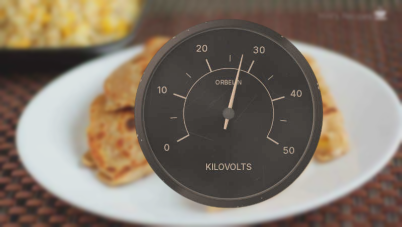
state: 27.5 kV
